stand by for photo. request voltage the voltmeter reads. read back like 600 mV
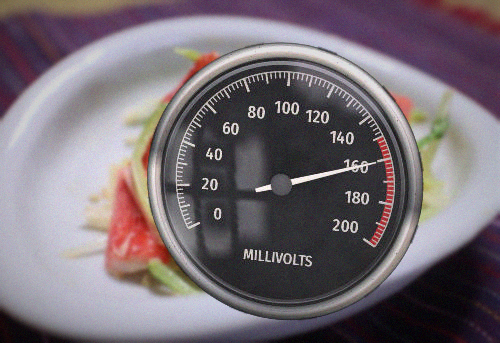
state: 160 mV
